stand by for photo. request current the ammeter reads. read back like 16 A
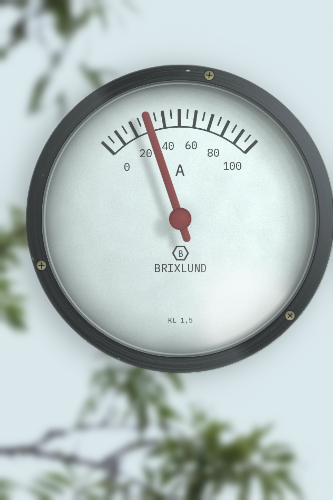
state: 30 A
